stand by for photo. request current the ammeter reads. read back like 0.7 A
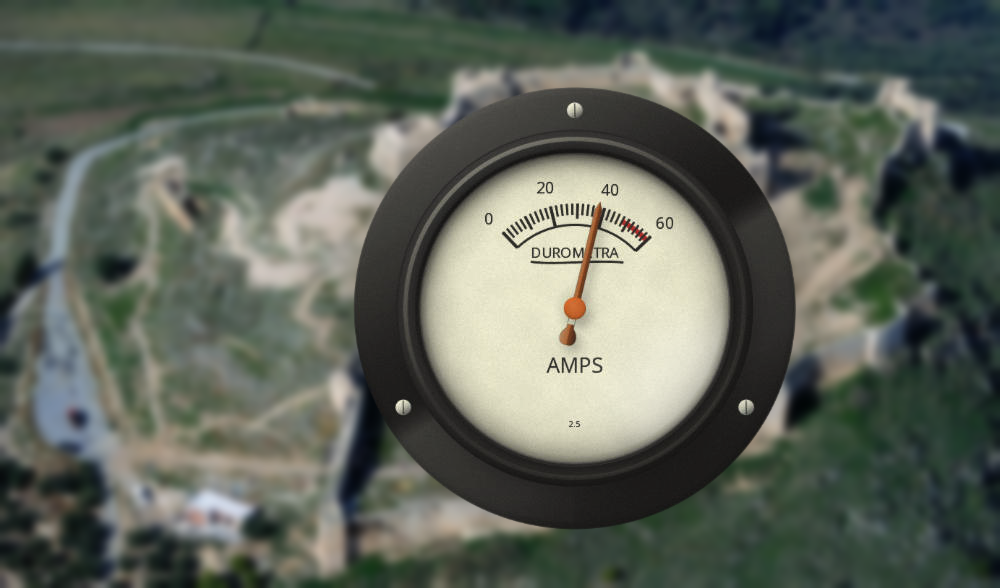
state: 38 A
